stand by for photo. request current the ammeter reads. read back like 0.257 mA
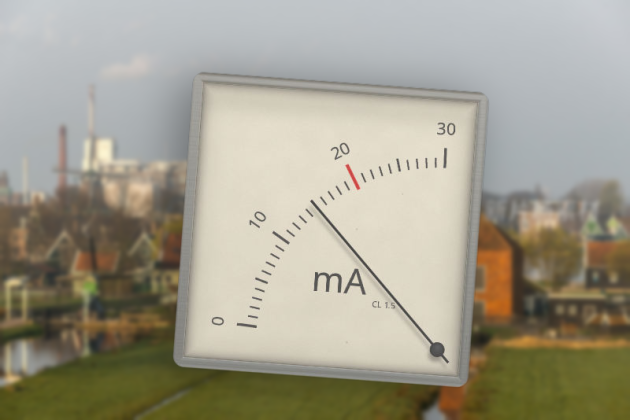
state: 15 mA
